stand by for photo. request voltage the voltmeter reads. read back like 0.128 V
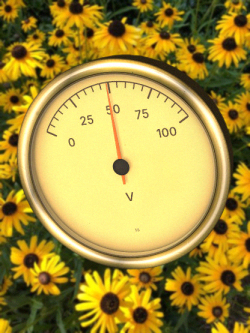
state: 50 V
